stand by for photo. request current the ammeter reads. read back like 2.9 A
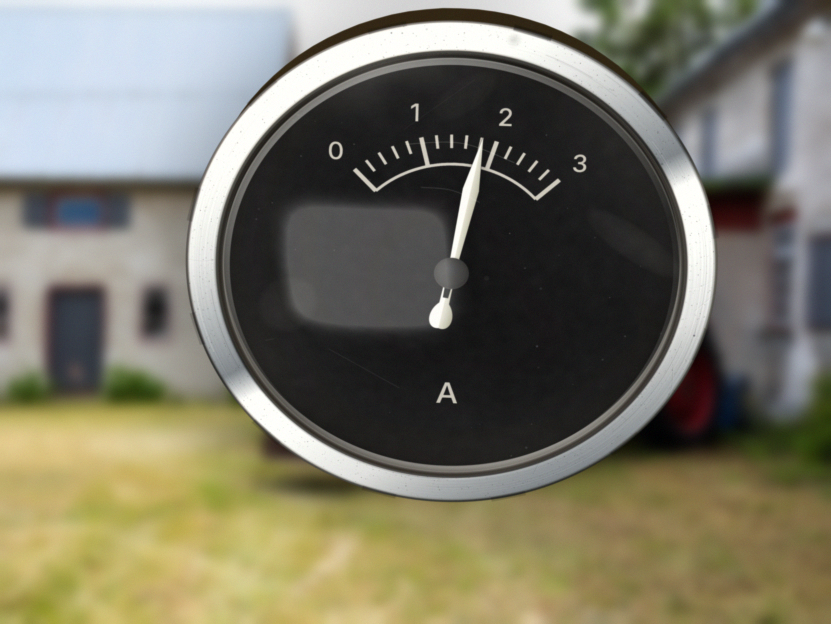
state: 1.8 A
